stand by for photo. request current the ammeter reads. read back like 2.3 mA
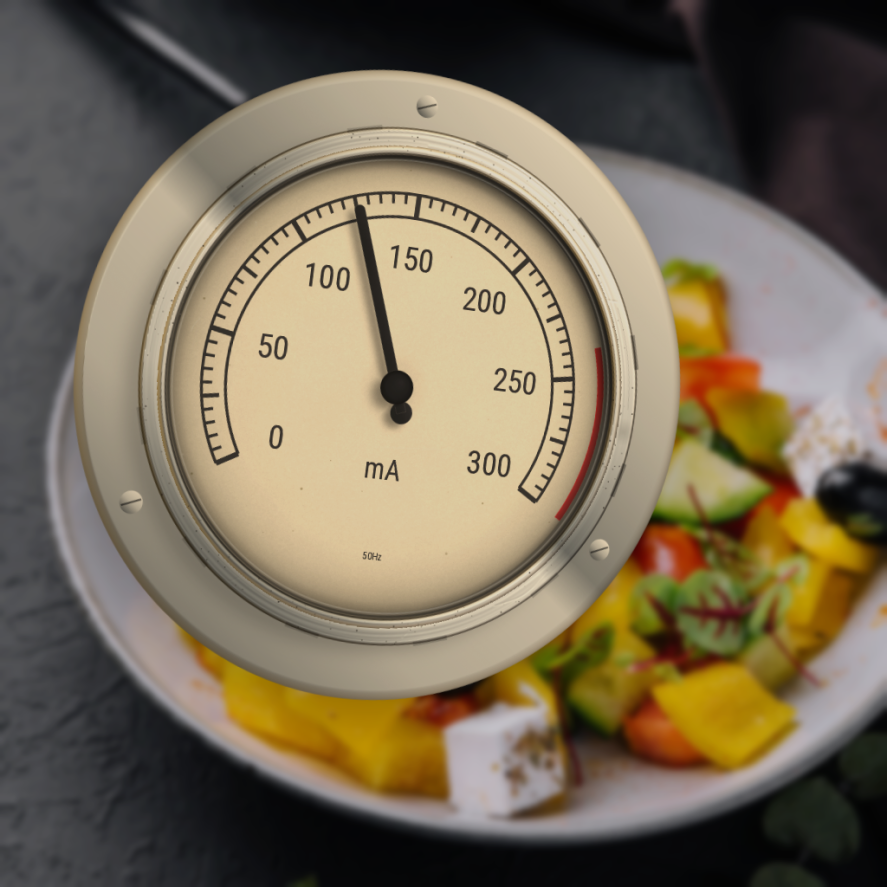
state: 125 mA
